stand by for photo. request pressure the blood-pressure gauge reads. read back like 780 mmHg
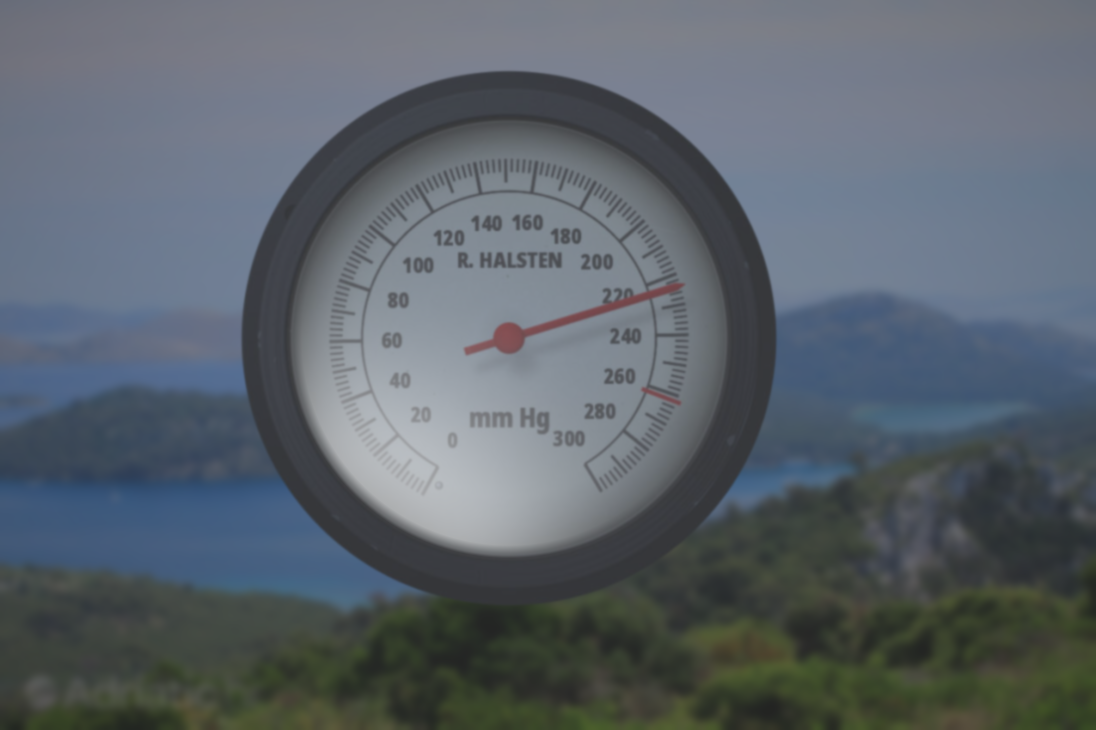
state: 224 mmHg
